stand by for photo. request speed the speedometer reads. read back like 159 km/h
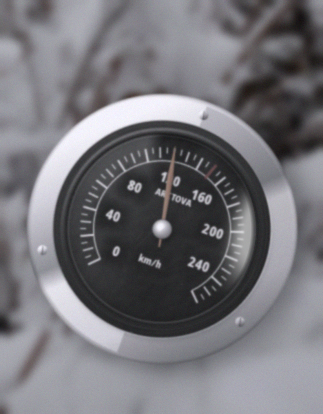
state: 120 km/h
